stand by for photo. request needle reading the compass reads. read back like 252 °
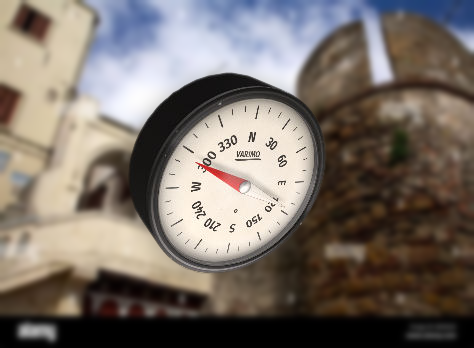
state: 295 °
